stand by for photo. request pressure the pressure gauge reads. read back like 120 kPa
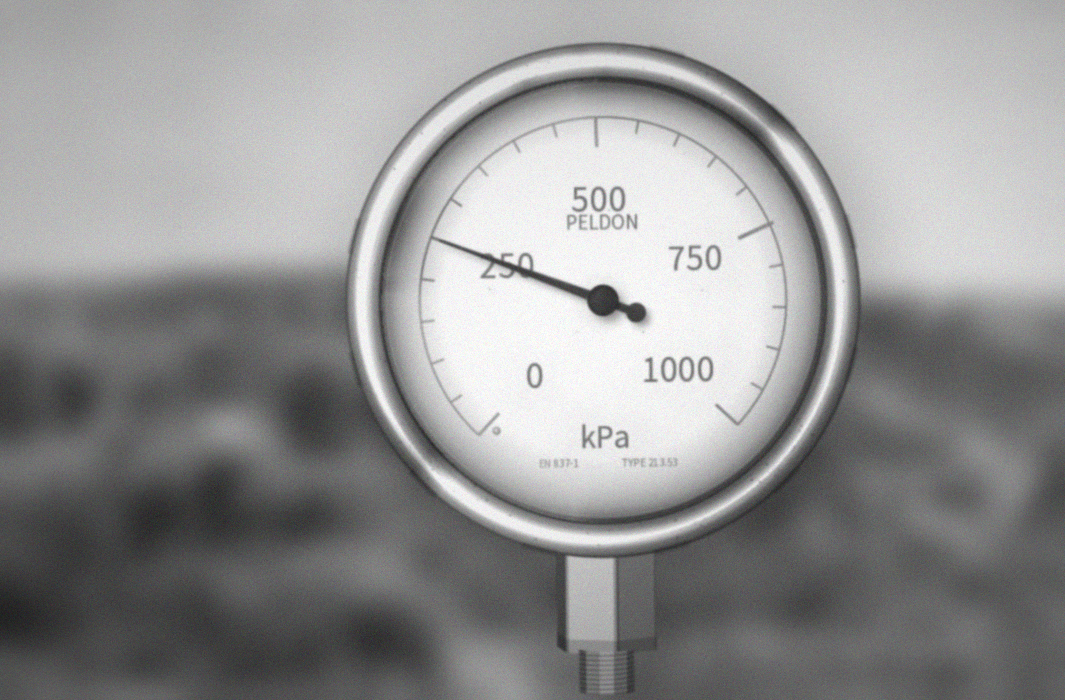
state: 250 kPa
